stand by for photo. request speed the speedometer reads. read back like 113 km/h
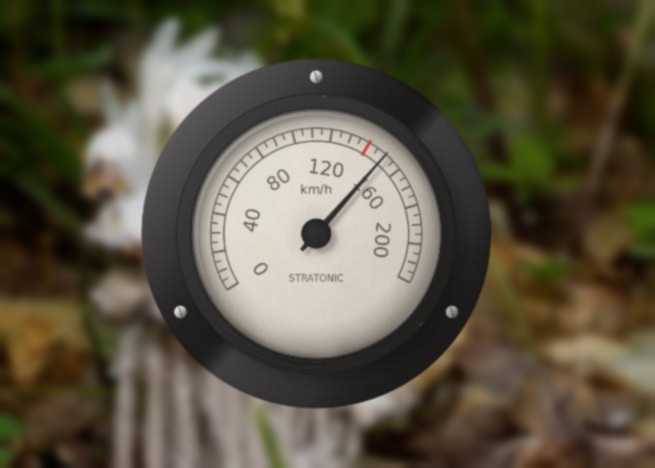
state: 150 km/h
